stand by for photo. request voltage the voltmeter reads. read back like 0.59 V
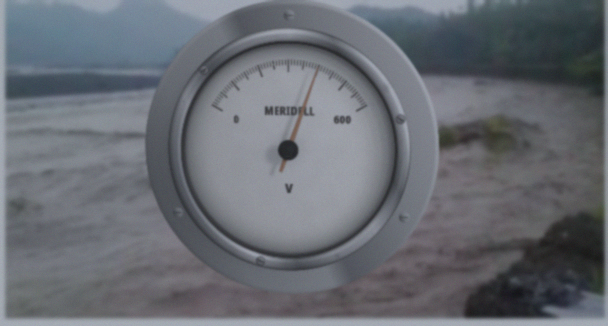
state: 400 V
